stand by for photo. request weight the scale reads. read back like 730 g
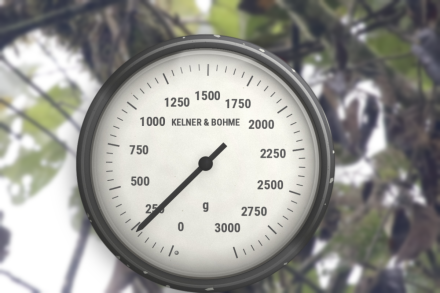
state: 225 g
